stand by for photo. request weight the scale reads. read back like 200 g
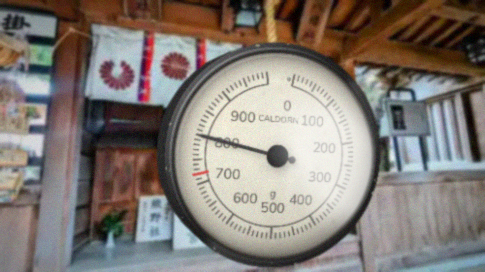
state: 800 g
